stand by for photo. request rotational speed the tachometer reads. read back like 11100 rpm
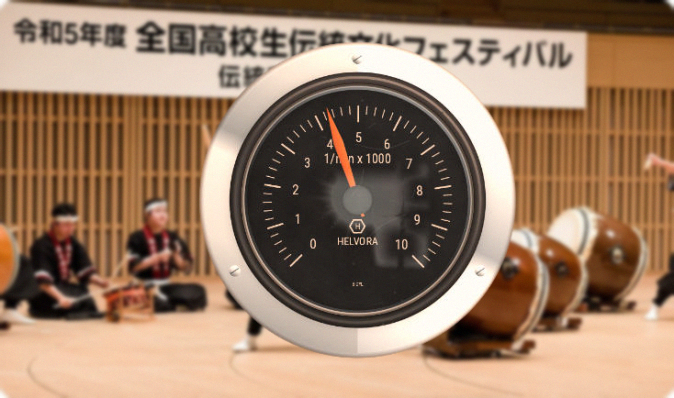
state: 4300 rpm
